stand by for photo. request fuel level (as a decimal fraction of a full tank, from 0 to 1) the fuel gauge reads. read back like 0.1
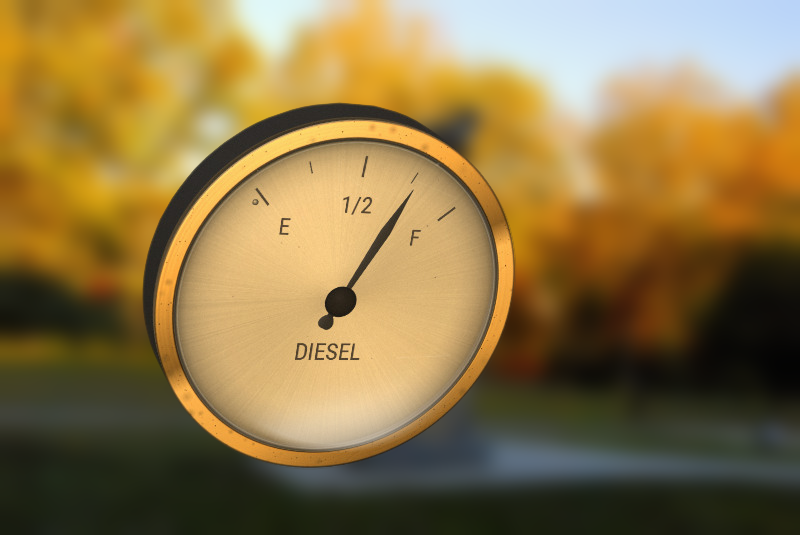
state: 0.75
